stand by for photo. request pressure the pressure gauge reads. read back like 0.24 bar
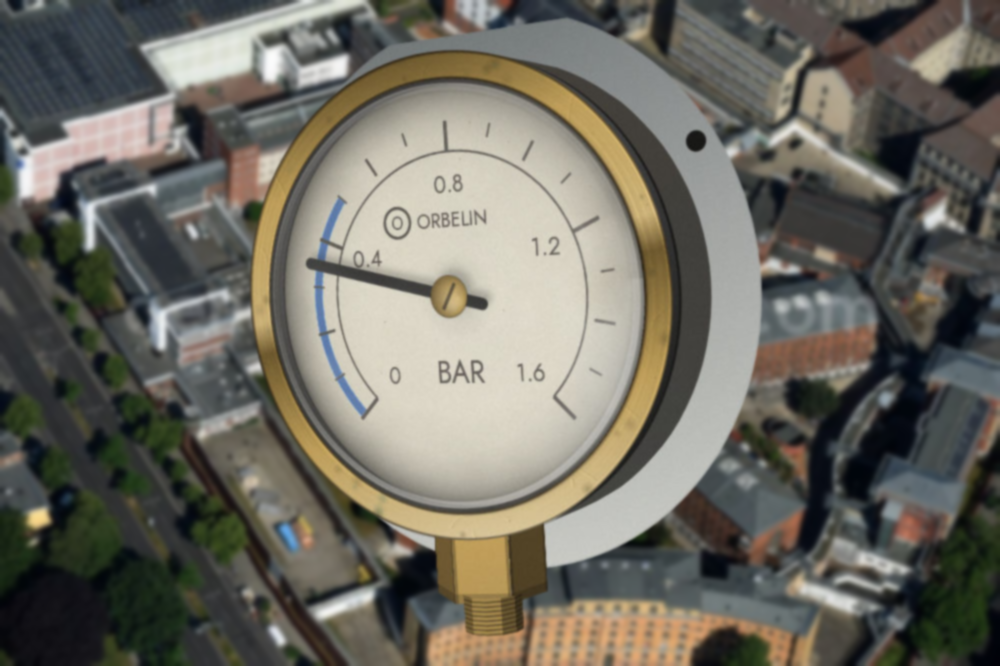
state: 0.35 bar
